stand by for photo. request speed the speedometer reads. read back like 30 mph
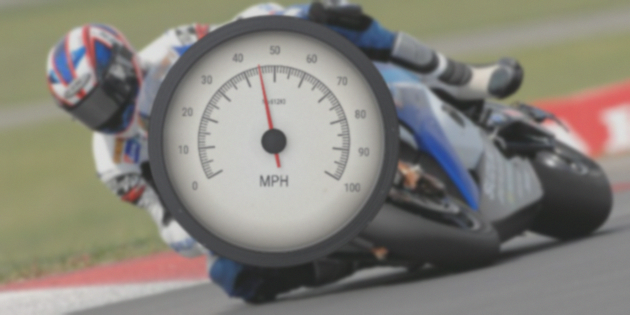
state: 45 mph
